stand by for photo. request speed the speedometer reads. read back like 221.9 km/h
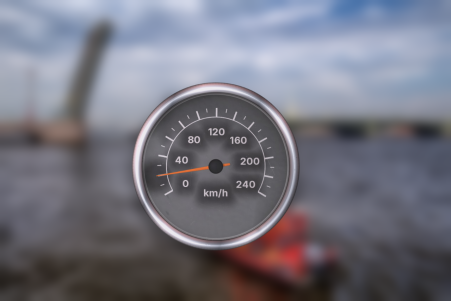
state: 20 km/h
